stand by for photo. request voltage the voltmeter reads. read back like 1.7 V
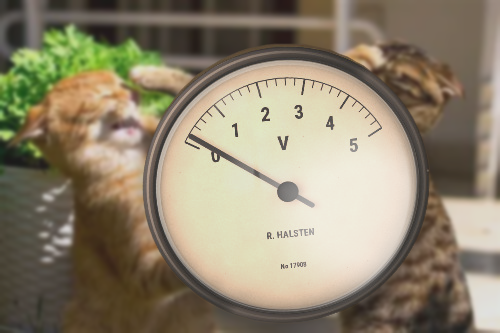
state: 0.2 V
